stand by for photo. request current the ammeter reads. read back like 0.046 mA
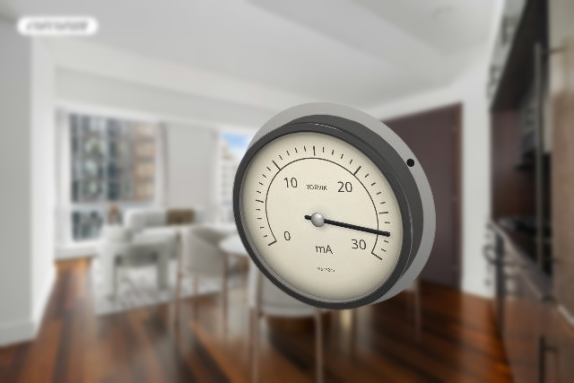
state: 27 mA
